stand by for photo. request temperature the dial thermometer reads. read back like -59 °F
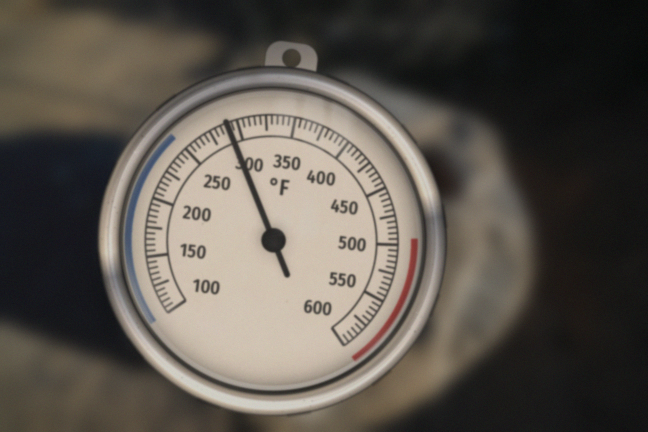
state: 290 °F
